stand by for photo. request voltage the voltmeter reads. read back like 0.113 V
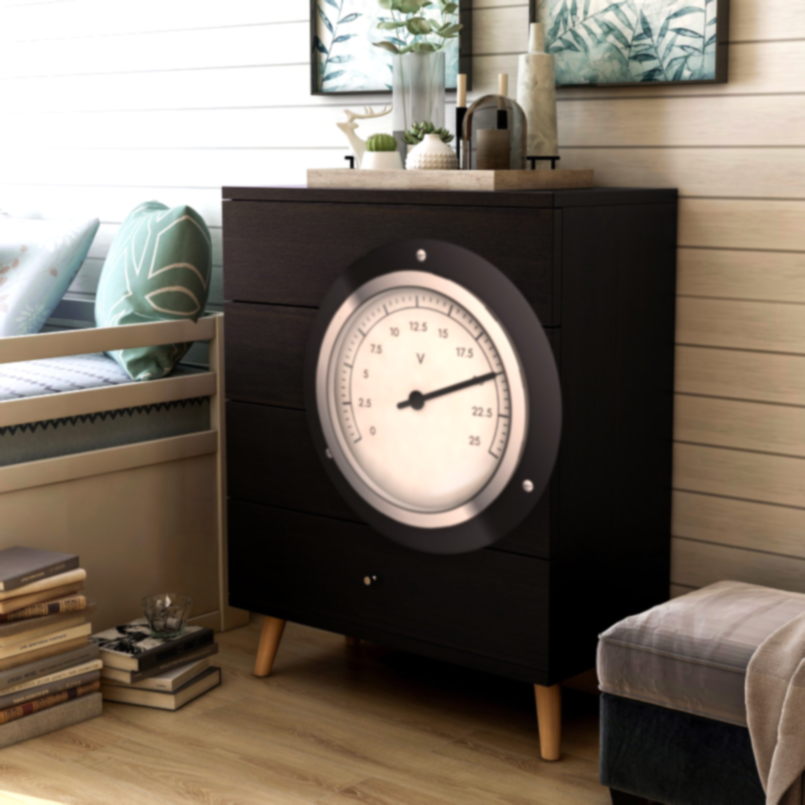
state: 20 V
